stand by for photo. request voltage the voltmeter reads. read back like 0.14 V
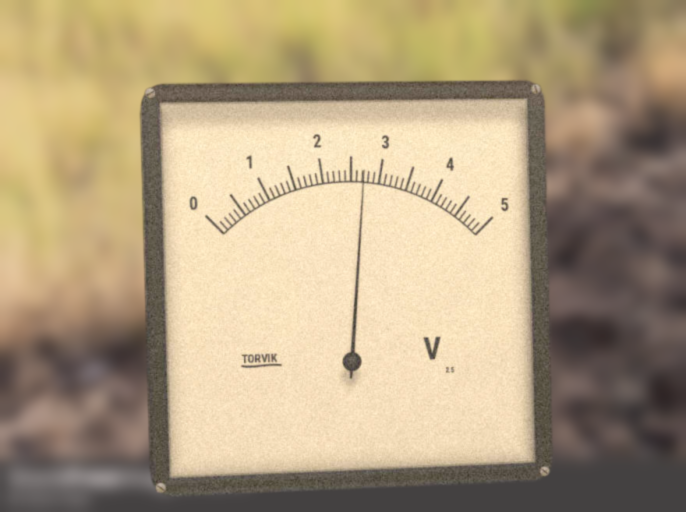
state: 2.7 V
